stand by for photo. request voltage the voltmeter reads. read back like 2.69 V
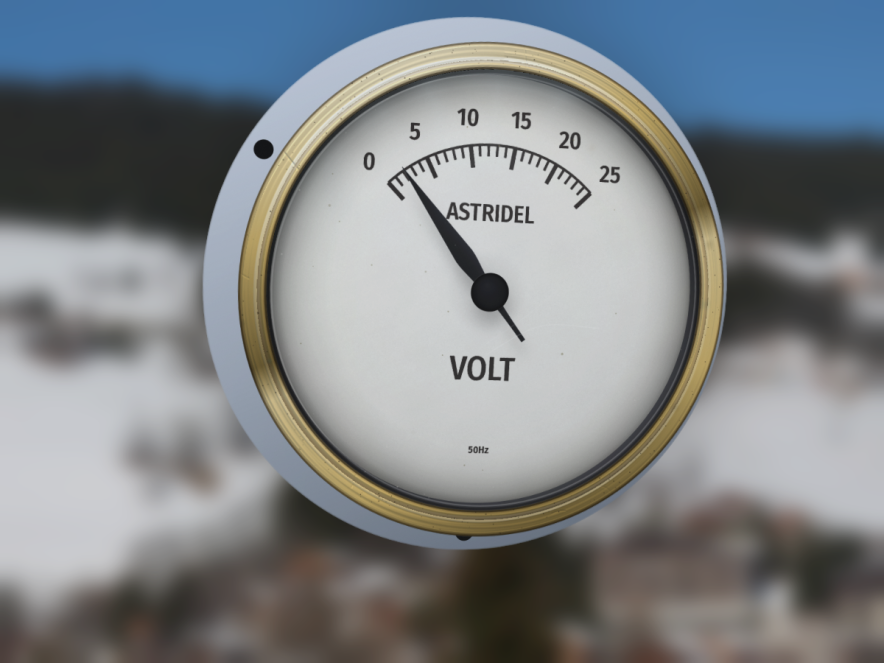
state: 2 V
